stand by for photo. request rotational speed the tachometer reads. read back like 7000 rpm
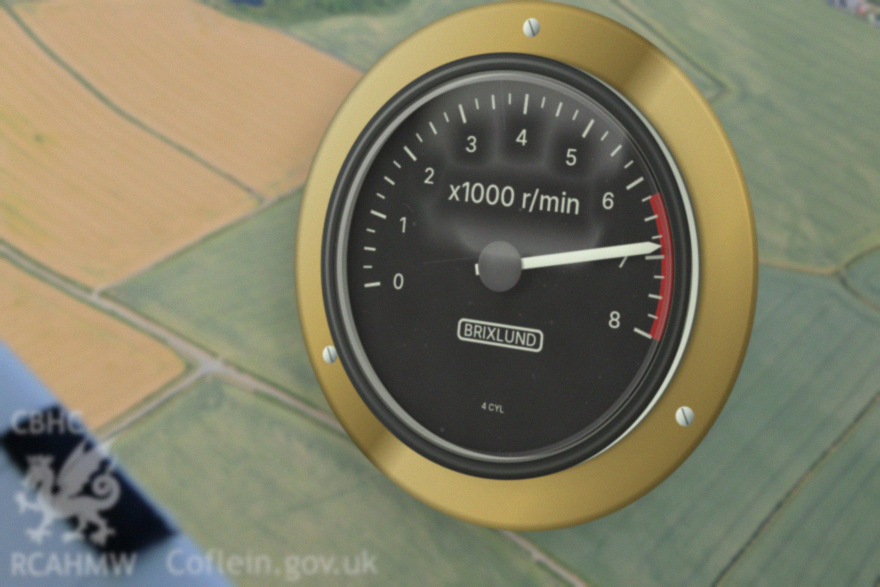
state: 6875 rpm
